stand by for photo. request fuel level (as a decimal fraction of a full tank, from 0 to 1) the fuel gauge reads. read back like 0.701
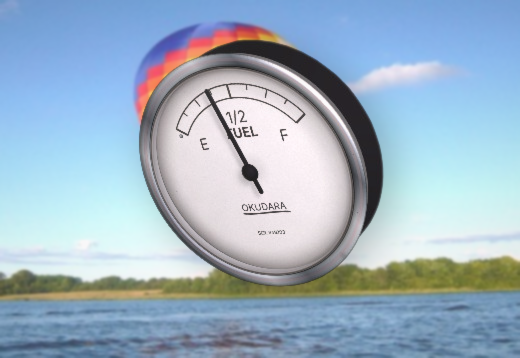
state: 0.375
